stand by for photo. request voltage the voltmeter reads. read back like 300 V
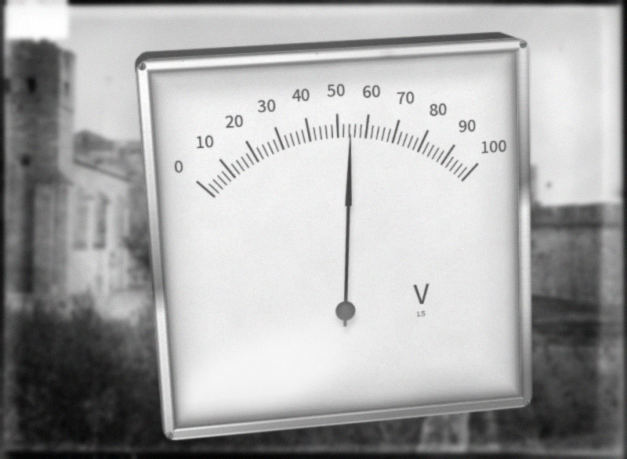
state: 54 V
